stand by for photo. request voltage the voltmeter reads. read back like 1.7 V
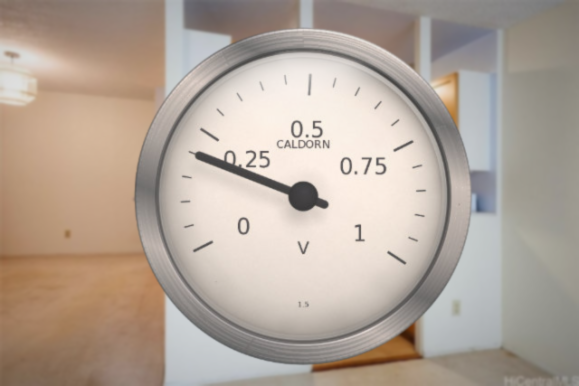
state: 0.2 V
